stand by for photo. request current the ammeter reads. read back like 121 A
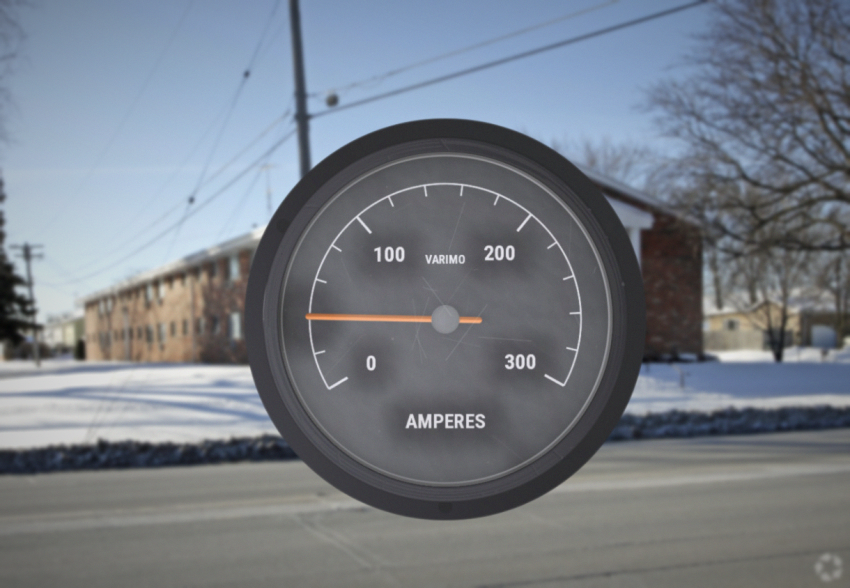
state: 40 A
